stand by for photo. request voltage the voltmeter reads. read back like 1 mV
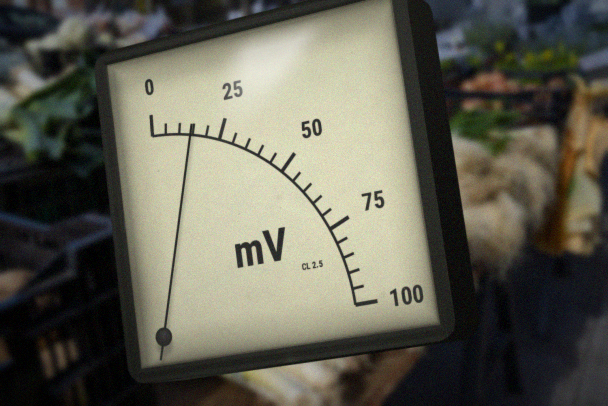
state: 15 mV
